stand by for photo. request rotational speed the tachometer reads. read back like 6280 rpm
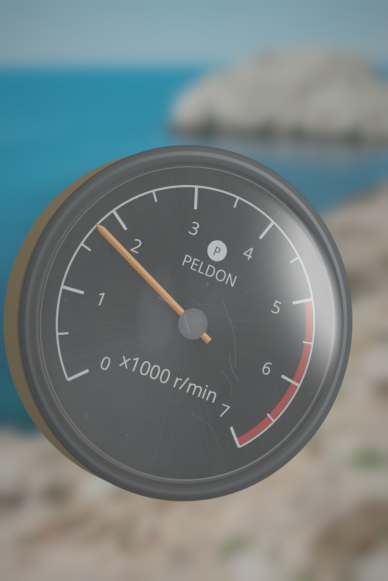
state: 1750 rpm
